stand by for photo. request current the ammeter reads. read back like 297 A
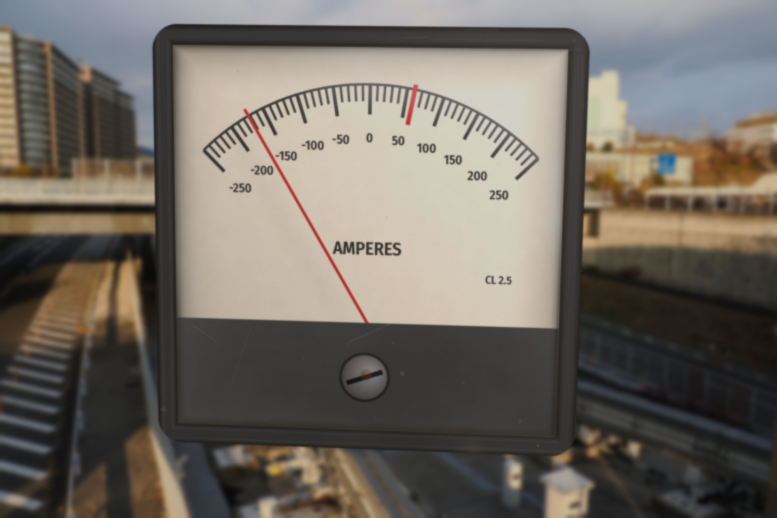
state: -170 A
